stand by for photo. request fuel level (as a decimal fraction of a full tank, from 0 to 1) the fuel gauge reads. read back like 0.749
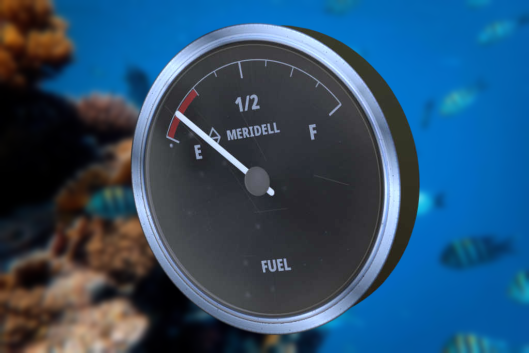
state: 0.125
